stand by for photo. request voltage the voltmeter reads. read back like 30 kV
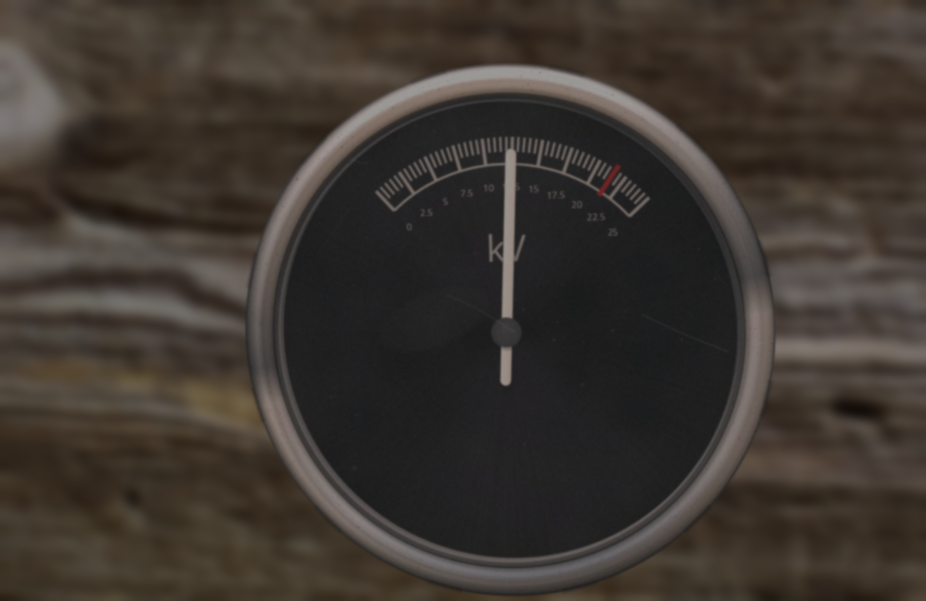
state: 12.5 kV
